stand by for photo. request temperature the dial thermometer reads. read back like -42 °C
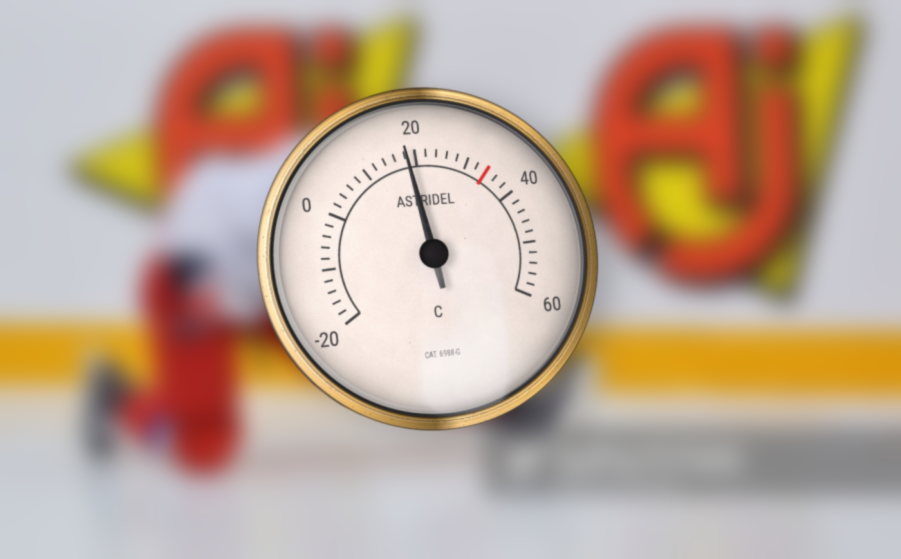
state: 18 °C
